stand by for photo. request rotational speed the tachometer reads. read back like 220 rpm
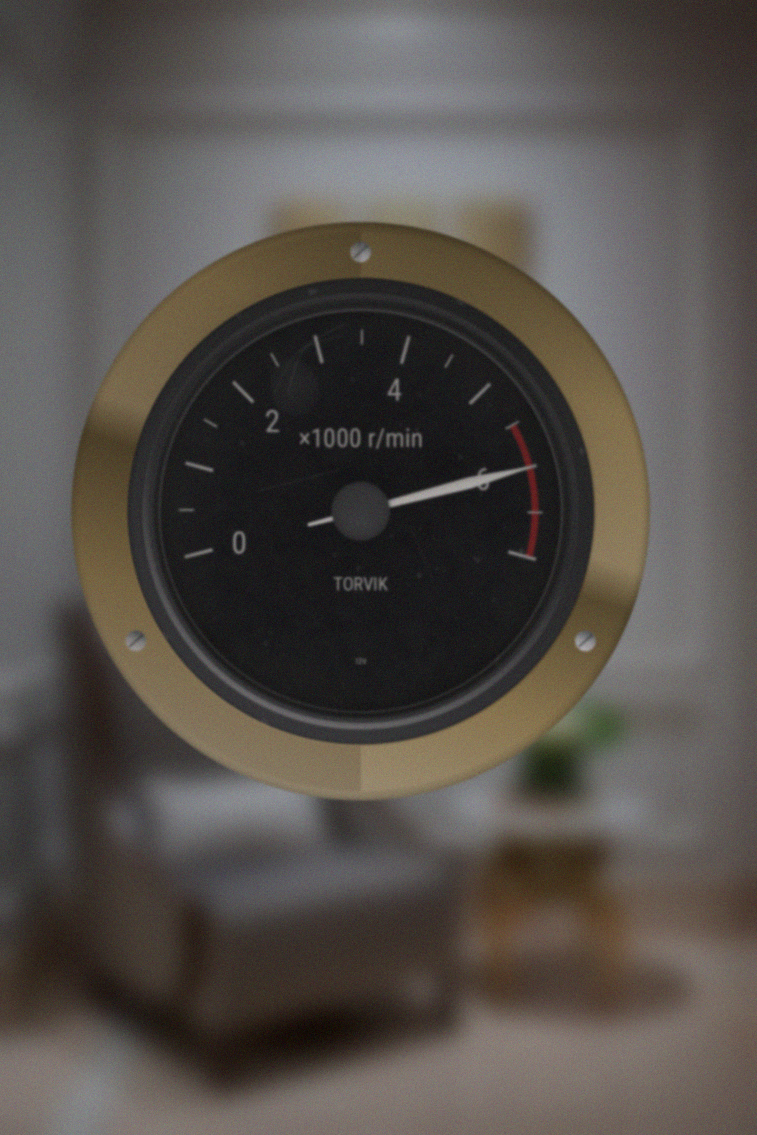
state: 6000 rpm
